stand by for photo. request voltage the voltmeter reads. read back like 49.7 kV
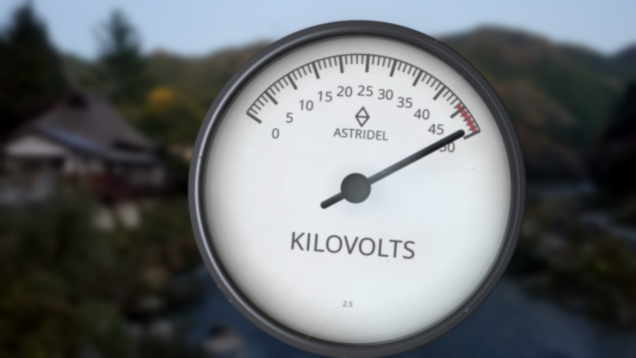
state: 49 kV
